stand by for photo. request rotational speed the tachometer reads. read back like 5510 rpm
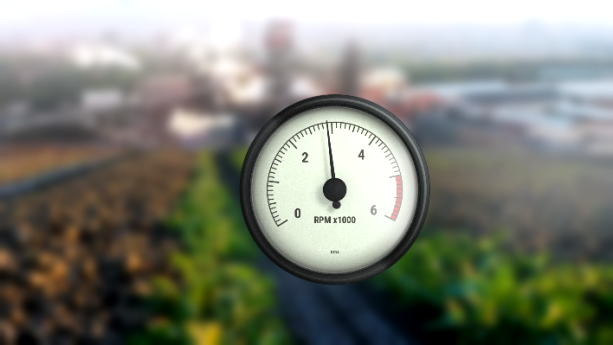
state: 2900 rpm
